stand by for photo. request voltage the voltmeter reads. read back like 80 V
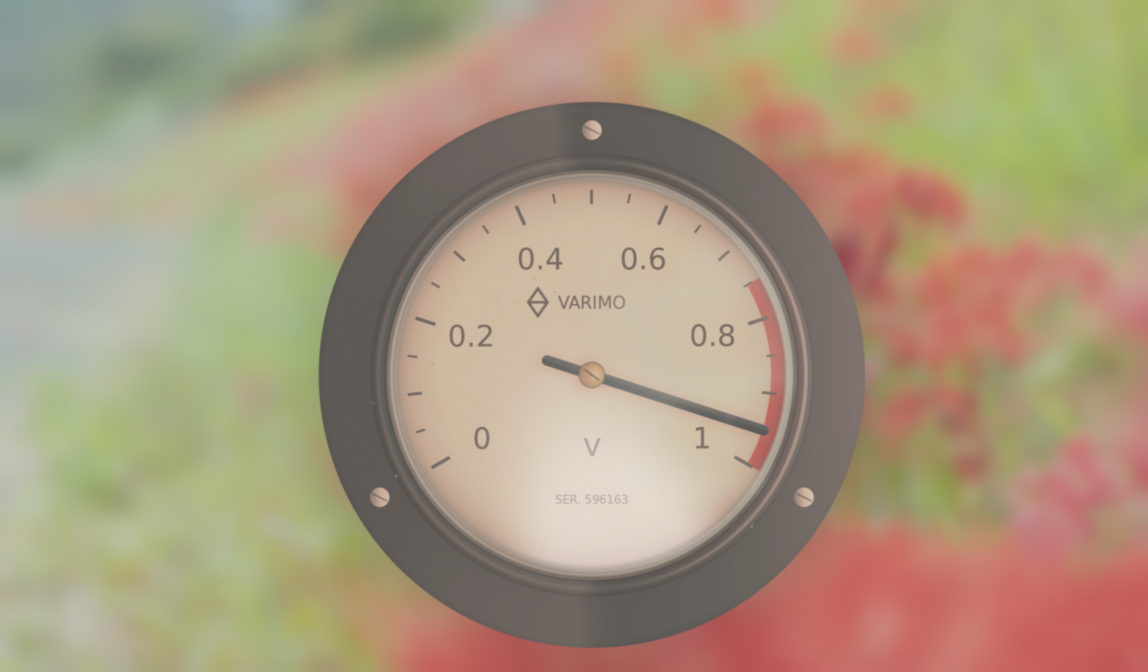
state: 0.95 V
